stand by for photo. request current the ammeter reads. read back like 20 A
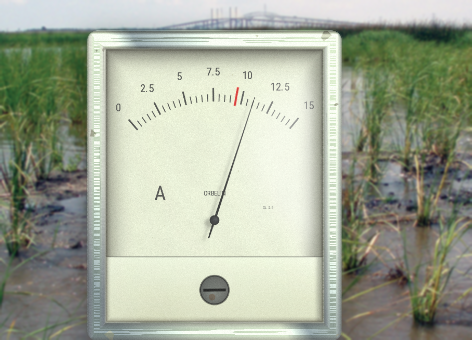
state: 11 A
